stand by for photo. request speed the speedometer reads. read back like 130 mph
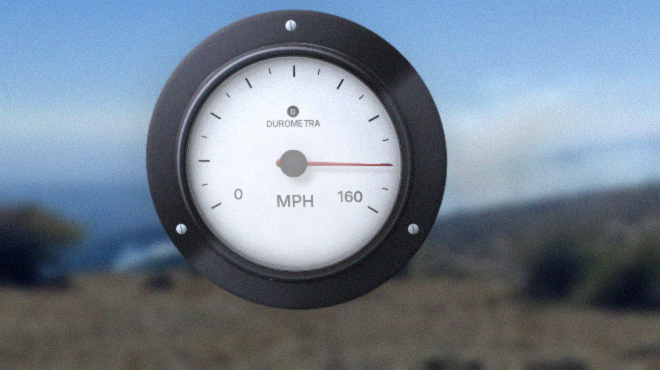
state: 140 mph
